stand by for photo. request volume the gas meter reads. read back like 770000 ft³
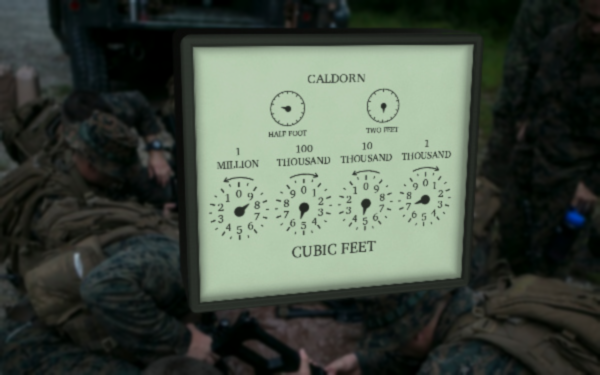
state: 854700 ft³
